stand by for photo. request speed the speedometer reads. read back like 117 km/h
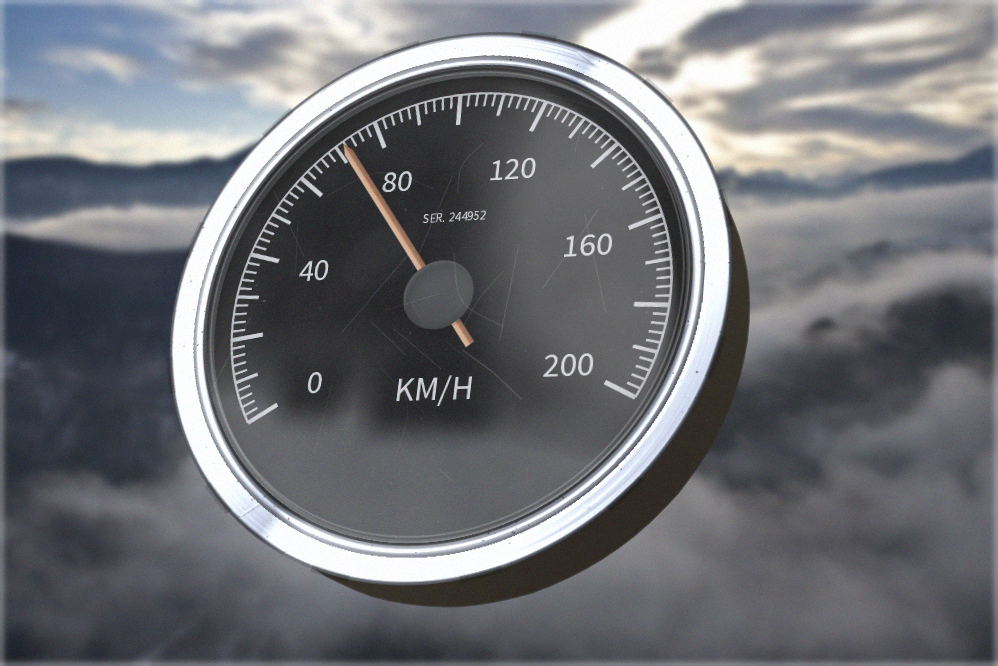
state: 72 km/h
